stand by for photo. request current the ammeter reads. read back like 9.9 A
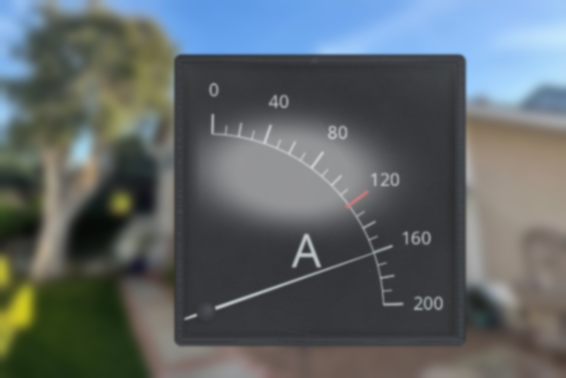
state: 160 A
